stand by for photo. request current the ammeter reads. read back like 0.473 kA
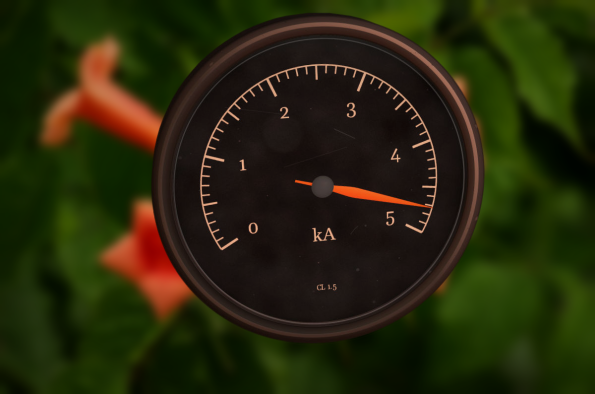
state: 4.7 kA
